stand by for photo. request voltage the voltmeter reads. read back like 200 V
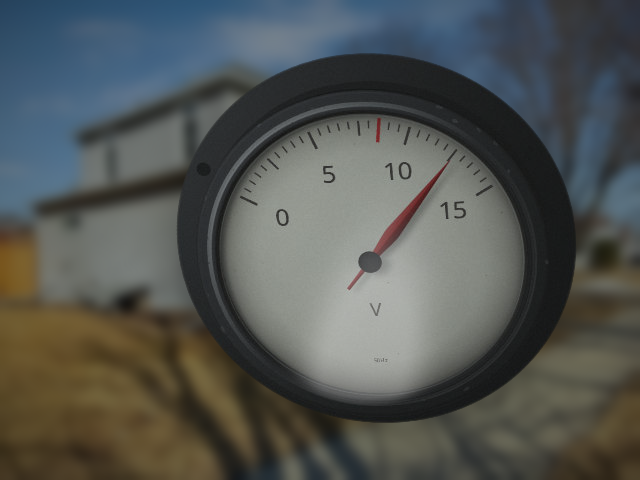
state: 12.5 V
